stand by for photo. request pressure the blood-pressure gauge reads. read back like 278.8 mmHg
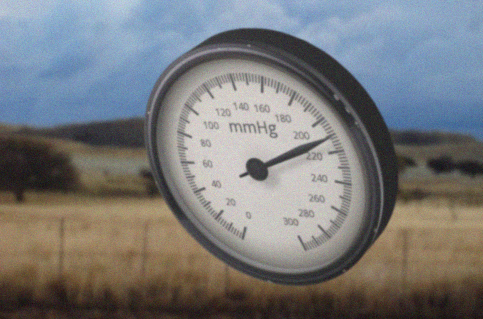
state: 210 mmHg
